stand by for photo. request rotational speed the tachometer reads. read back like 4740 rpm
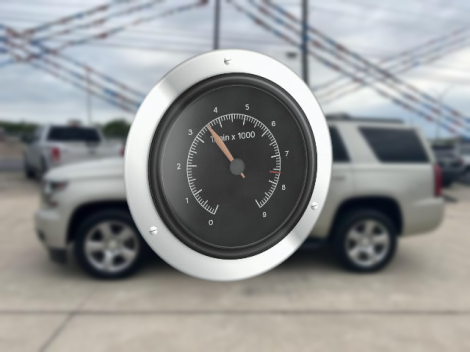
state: 3500 rpm
